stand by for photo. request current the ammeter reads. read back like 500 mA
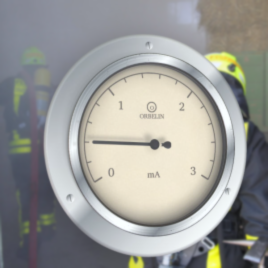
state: 0.4 mA
